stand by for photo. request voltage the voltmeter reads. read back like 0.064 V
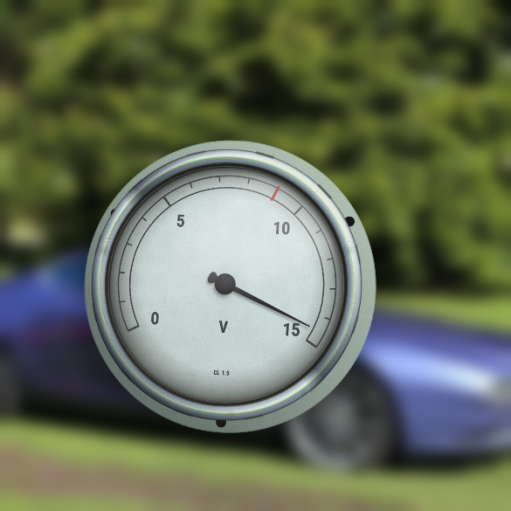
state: 14.5 V
